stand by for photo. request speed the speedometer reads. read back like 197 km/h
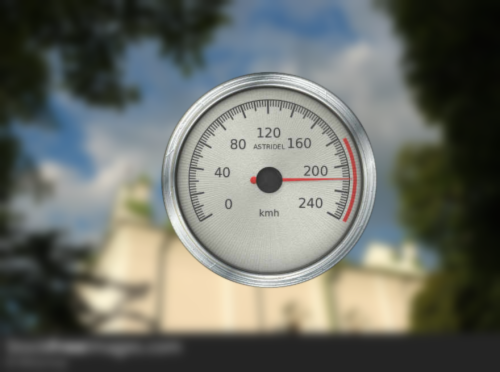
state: 210 km/h
